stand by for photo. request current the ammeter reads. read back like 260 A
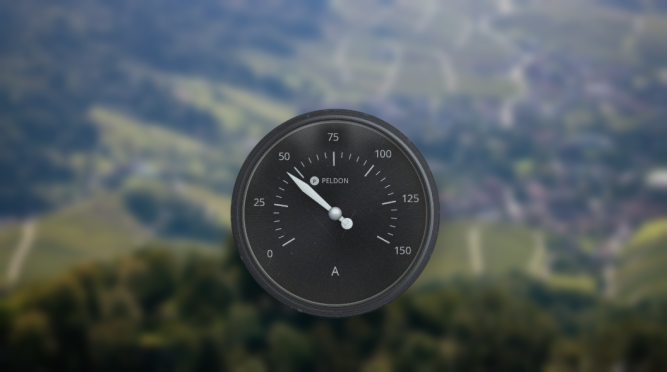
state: 45 A
